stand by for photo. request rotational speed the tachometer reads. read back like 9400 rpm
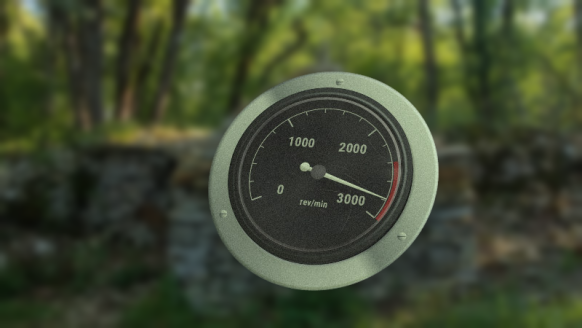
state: 2800 rpm
